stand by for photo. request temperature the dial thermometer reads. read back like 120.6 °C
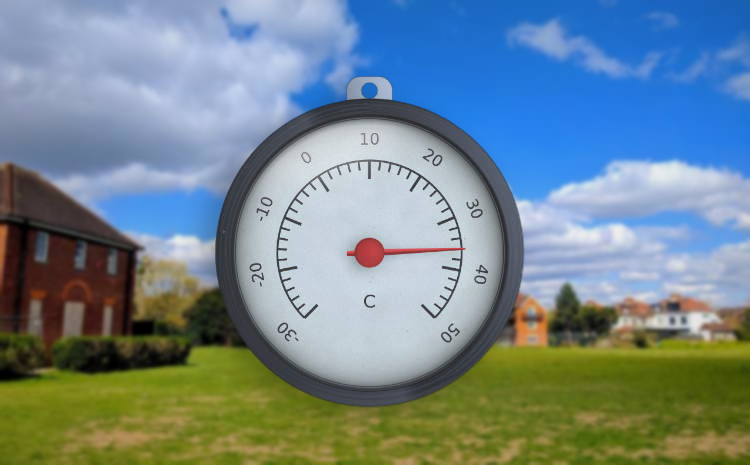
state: 36 °C
